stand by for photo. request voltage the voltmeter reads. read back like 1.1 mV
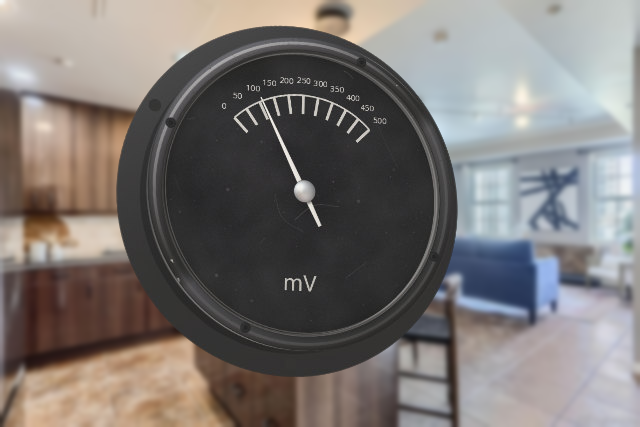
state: 100 mV
